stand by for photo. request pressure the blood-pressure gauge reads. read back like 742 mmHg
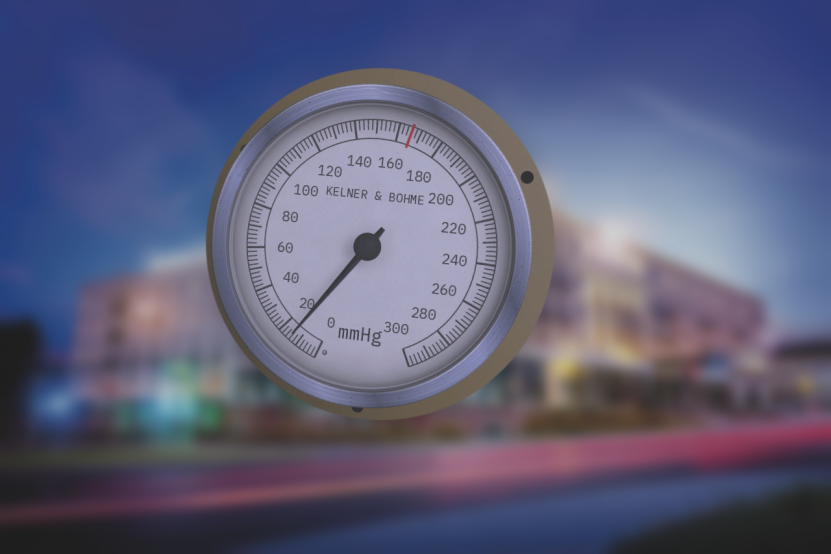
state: 14 mmHg
